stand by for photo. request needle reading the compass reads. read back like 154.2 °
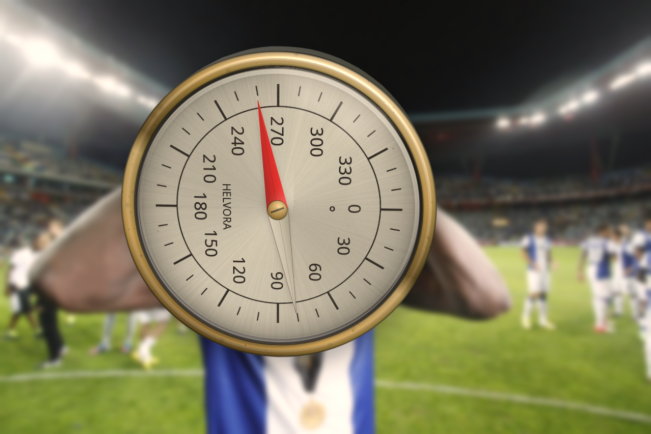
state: 260 °
